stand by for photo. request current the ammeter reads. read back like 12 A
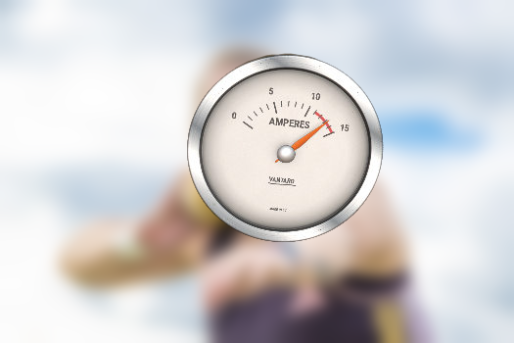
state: 13 A
